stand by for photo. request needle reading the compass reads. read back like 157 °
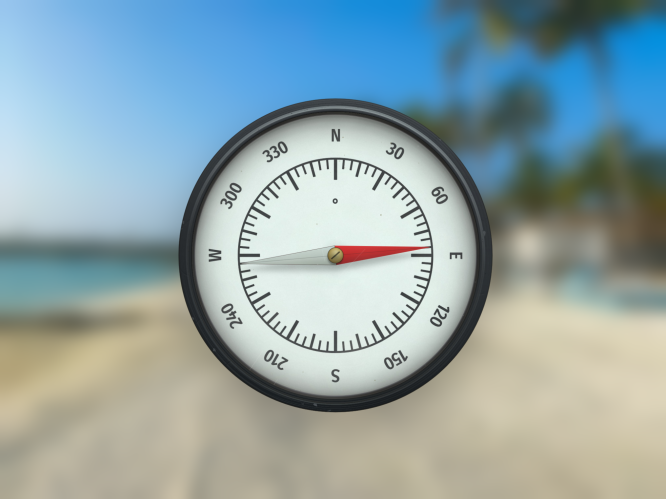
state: 85 °
